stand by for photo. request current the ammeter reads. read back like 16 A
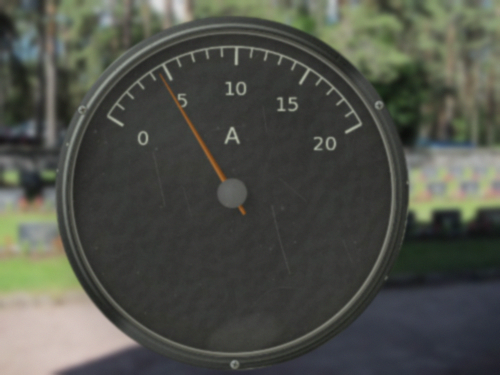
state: 4.5 A
